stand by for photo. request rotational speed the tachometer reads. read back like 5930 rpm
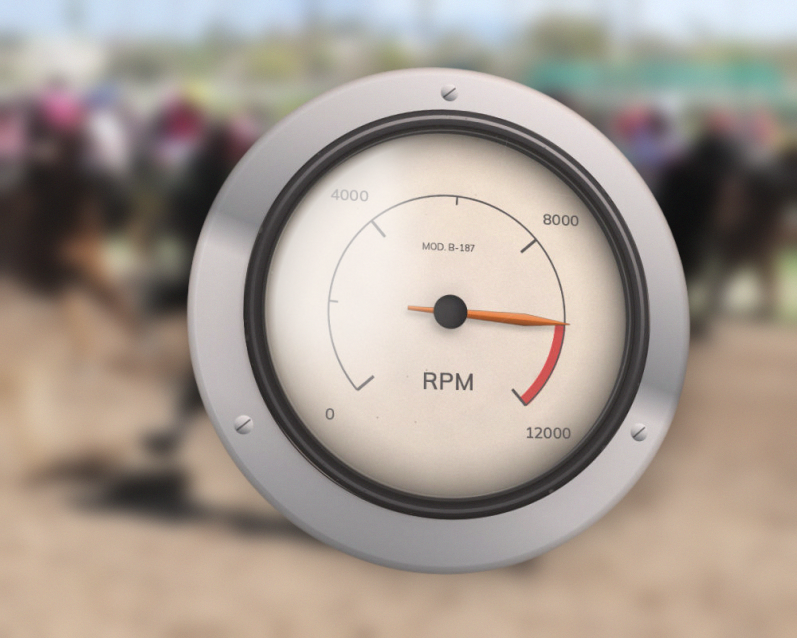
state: 10000 rpm
